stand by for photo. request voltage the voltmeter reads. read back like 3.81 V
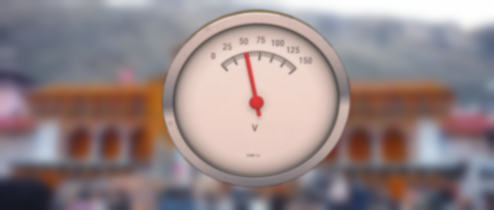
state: 50 V
